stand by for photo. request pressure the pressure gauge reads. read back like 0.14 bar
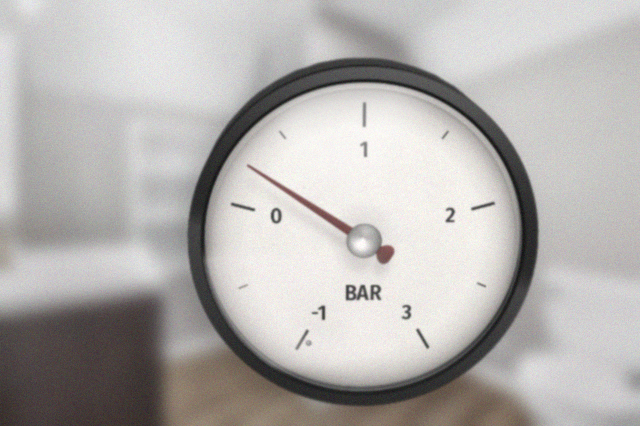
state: 0.25 bar
